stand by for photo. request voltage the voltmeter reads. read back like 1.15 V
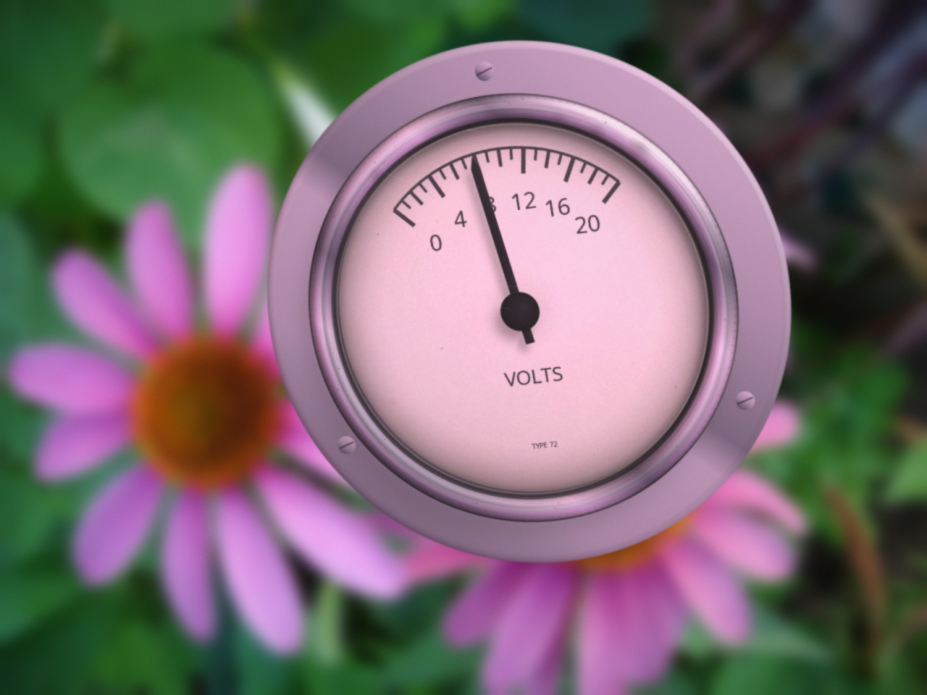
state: 8 V
